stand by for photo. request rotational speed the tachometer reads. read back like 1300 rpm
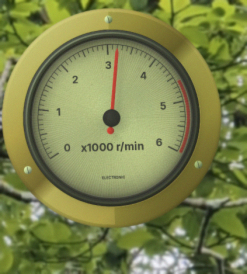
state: 3200 rpm
